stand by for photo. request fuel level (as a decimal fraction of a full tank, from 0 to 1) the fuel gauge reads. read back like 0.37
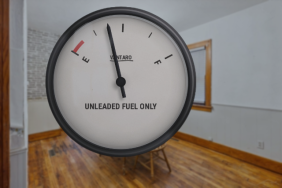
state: 0.375
